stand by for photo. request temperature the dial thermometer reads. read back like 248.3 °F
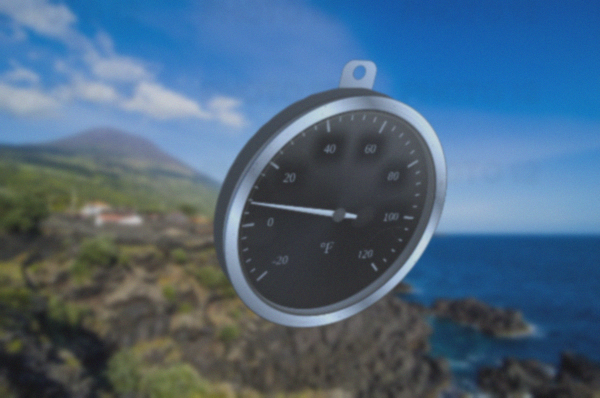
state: 8 °F
